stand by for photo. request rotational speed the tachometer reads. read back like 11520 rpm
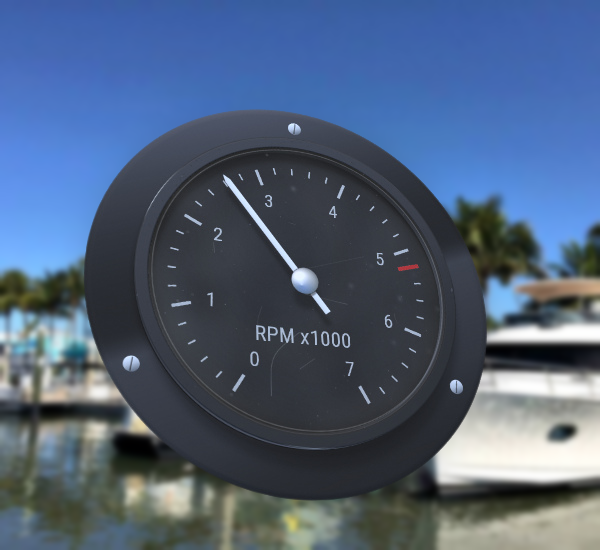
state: 2600 rpm
